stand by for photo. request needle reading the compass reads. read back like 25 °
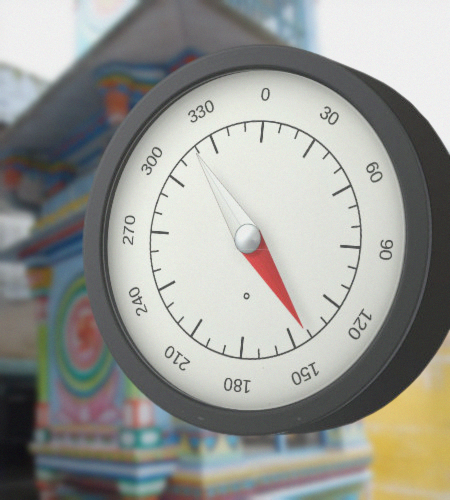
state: 140 °
